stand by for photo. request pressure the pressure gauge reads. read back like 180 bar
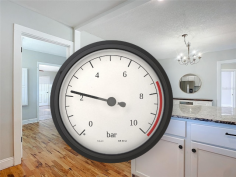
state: 2.25 bar
